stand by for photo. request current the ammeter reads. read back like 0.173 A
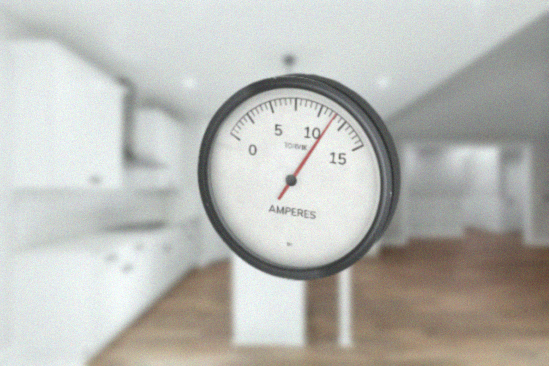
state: 11.5 A
